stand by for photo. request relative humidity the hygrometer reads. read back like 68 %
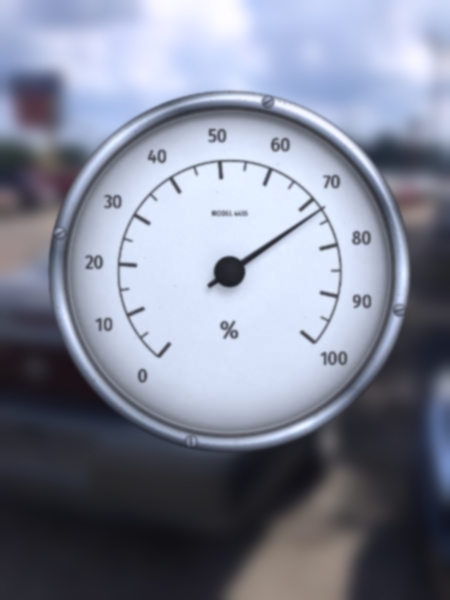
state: 72.5 %
